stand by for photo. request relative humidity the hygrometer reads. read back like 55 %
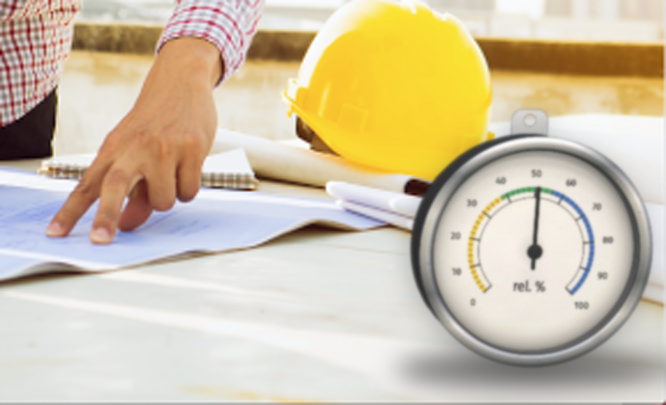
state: 50 %
